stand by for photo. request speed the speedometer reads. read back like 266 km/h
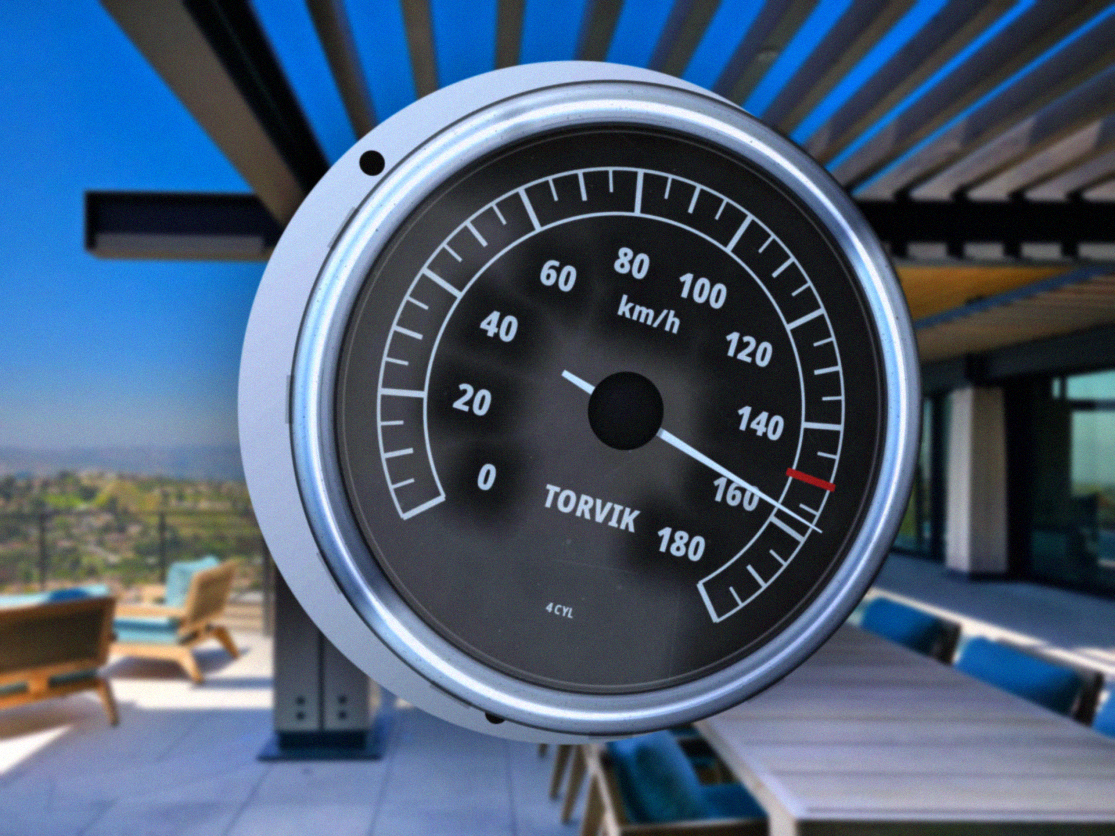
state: 157.5 km/h
